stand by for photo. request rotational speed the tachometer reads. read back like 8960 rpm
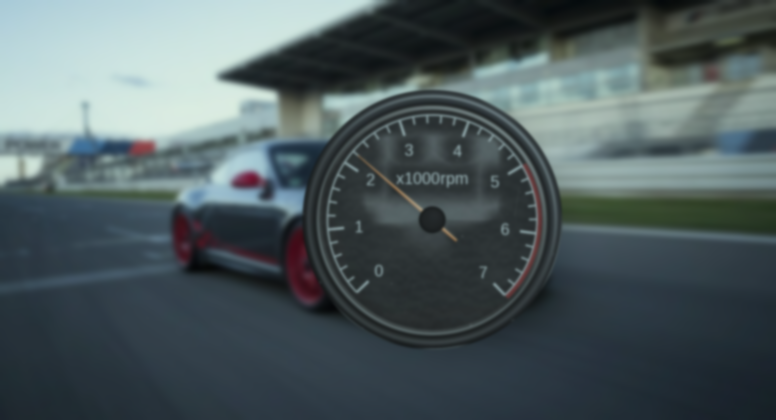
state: 2200 rpm
